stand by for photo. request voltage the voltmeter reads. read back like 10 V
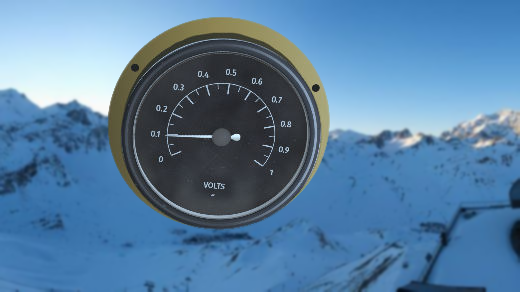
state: 0.1 V
